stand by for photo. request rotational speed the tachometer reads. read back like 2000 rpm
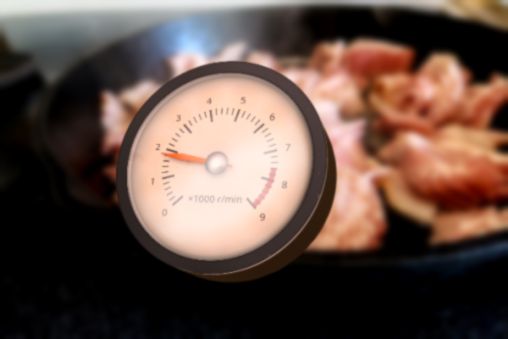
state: 1800 rpm
